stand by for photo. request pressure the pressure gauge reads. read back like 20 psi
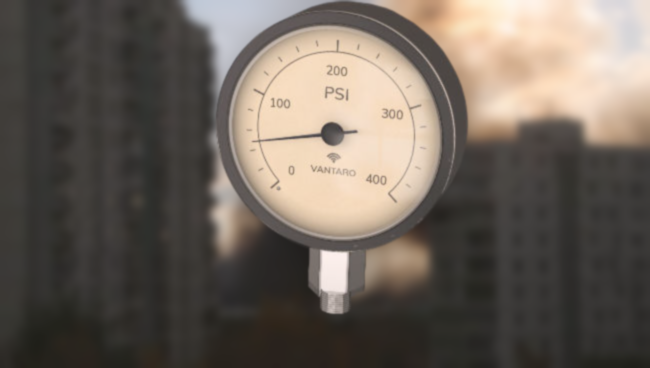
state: 50 psi
